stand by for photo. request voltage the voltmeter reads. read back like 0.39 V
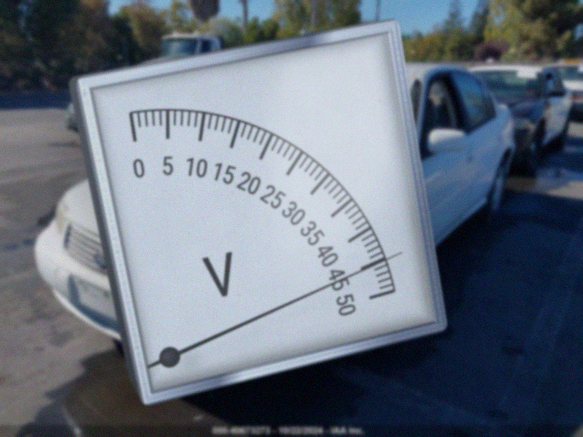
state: 45 V
